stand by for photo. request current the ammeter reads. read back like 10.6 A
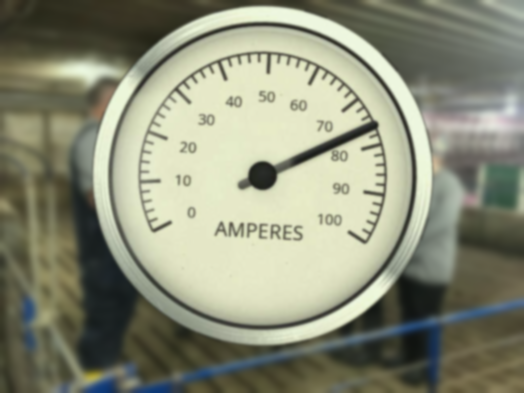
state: 76 A
